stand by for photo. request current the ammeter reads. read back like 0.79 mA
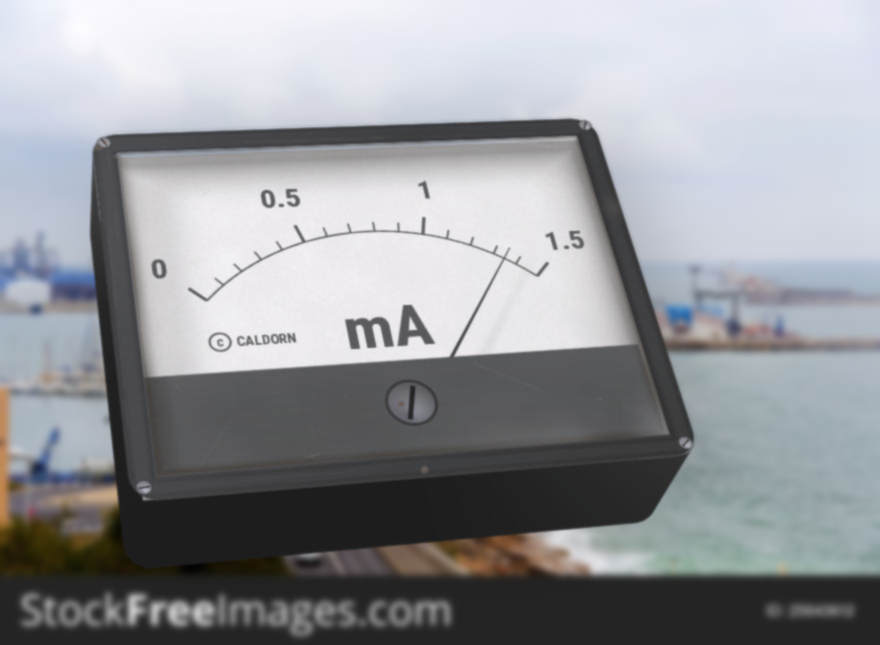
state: 1.35 mA
